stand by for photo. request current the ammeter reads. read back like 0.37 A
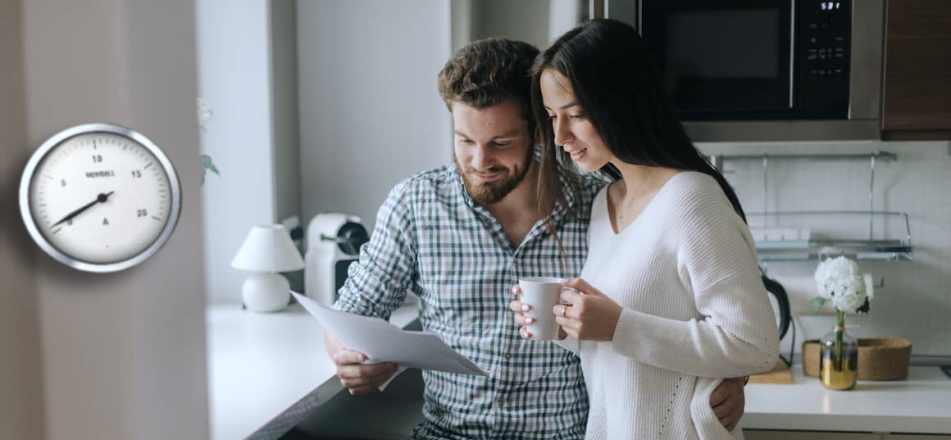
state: 0.5 A
